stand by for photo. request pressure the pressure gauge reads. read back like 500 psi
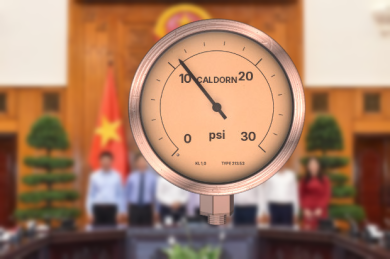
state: 11 psi
